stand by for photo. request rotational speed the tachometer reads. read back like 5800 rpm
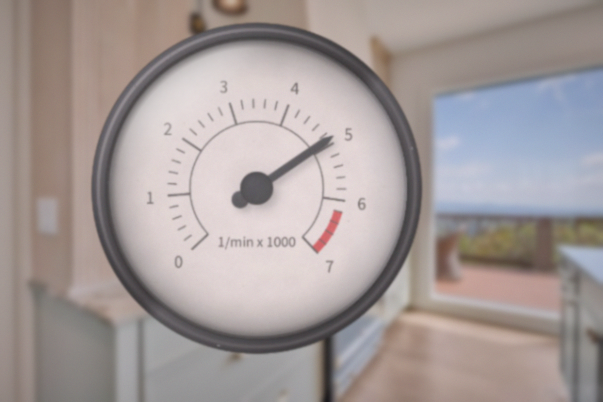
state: 4900 rpm
